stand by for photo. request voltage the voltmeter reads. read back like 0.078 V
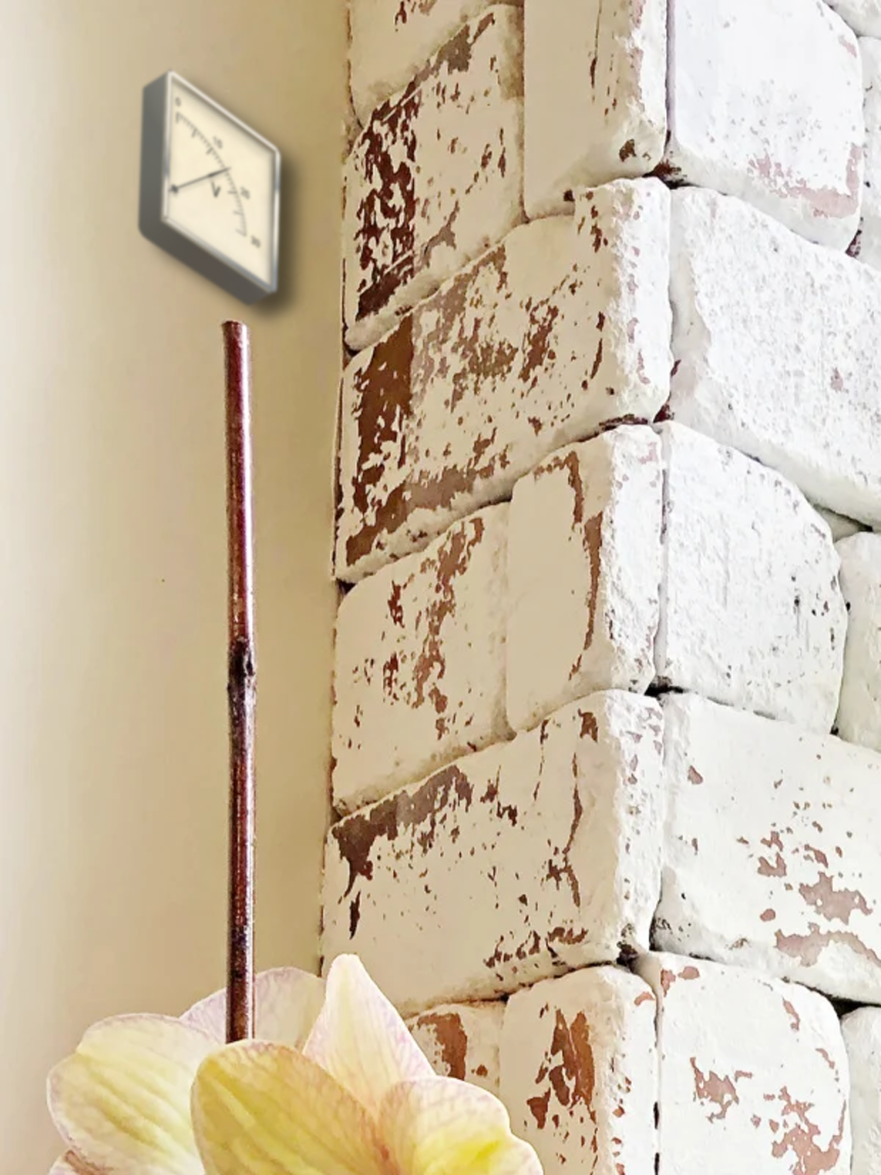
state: 15 V
